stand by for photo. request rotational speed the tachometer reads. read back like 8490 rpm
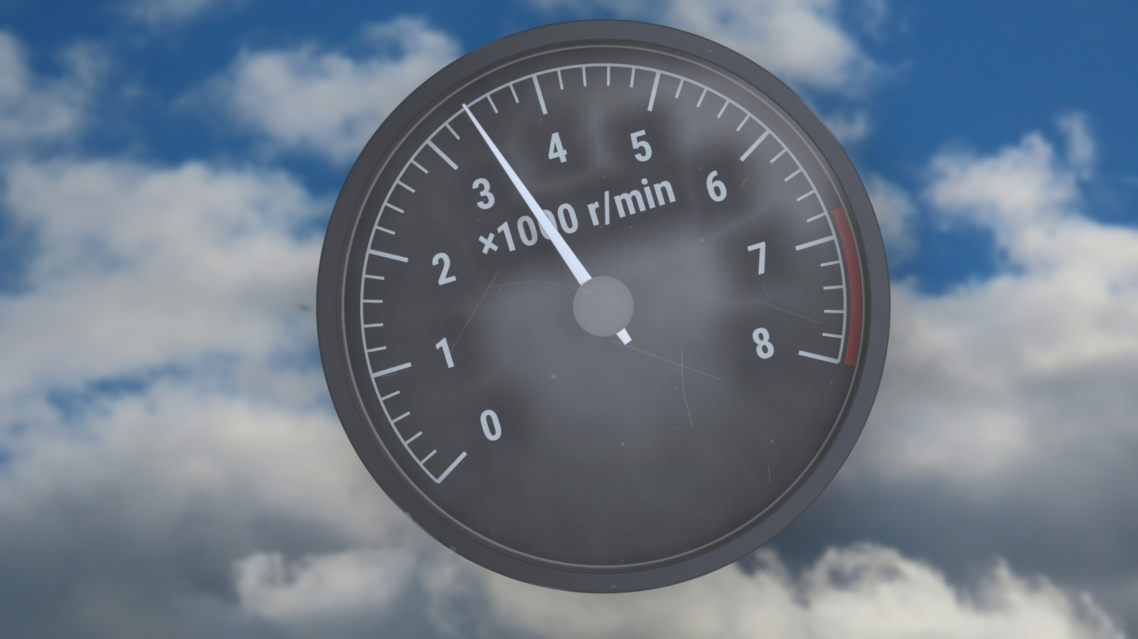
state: 3400 rpm
